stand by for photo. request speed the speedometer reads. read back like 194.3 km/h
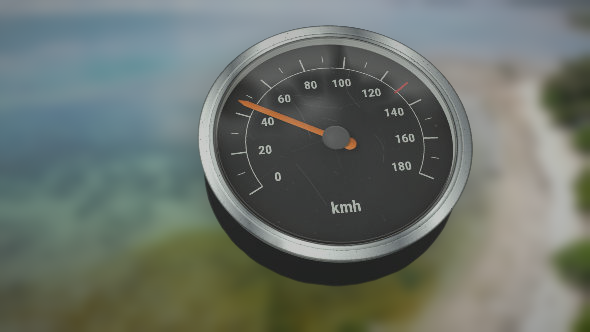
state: 45 km/h
